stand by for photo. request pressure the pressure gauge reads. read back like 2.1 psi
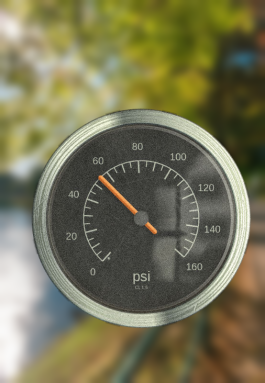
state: 55 psi
